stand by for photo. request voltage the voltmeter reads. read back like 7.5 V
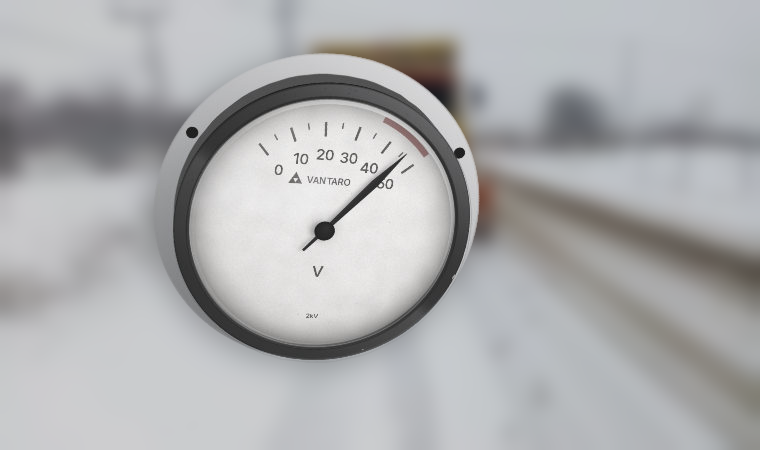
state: 45 V
